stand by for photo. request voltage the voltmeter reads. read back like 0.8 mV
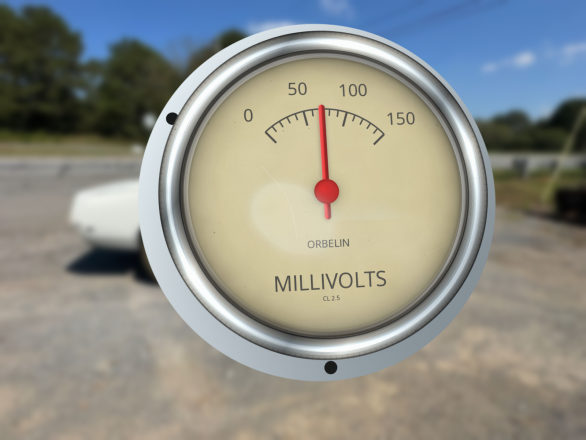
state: 70 mV
